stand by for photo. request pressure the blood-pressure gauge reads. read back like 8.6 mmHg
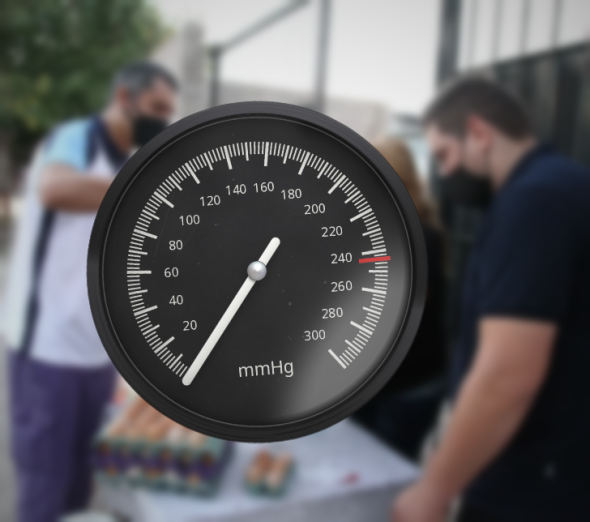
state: 0 mmHg
